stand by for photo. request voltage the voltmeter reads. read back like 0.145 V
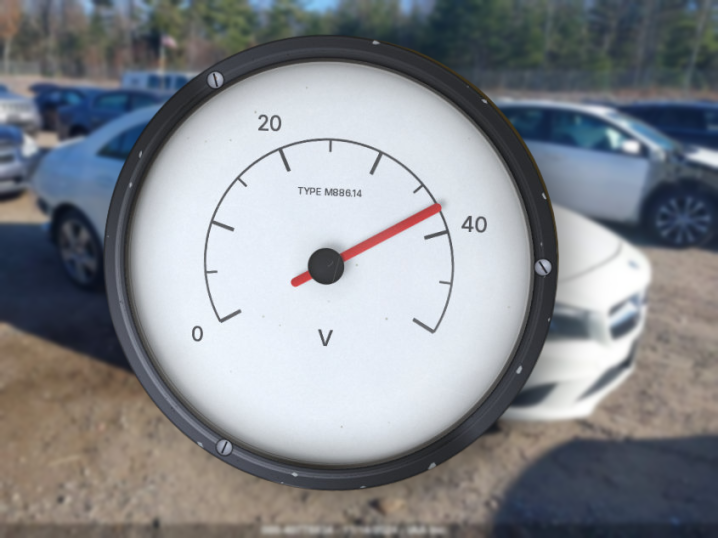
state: 37.5 V
